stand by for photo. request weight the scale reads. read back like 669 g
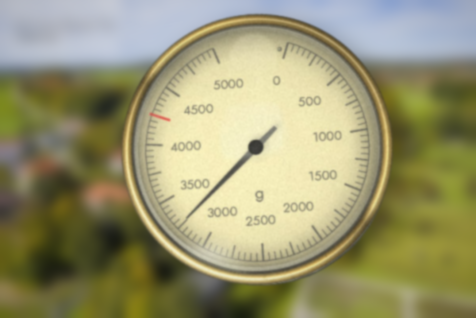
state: 3250 g
